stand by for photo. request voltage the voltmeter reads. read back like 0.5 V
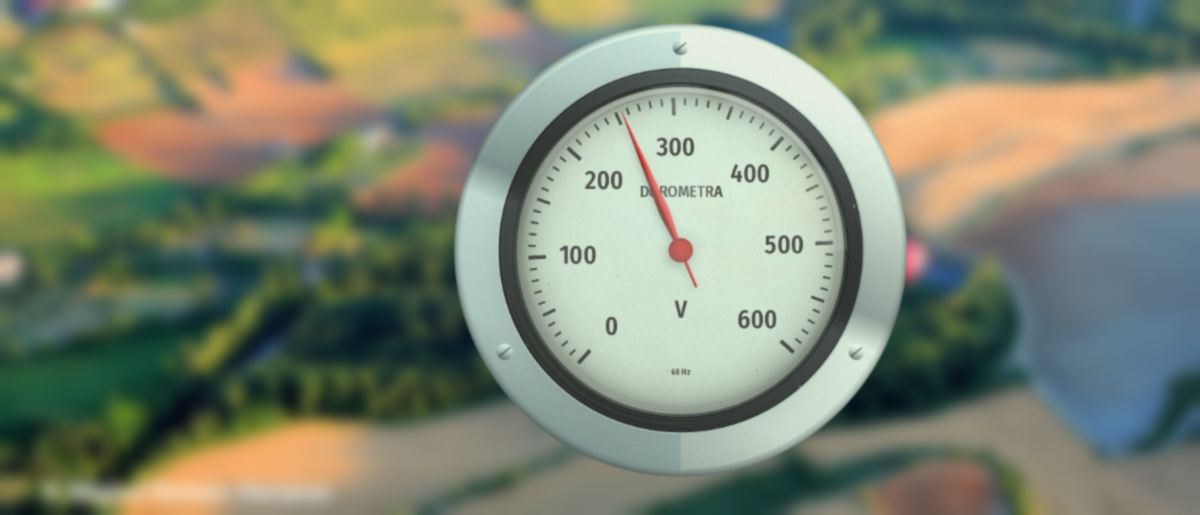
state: 255 V
